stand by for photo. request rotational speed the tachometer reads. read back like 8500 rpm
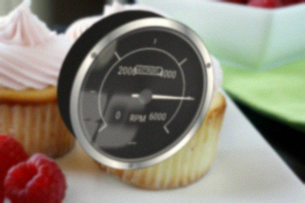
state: 5000 rpm
